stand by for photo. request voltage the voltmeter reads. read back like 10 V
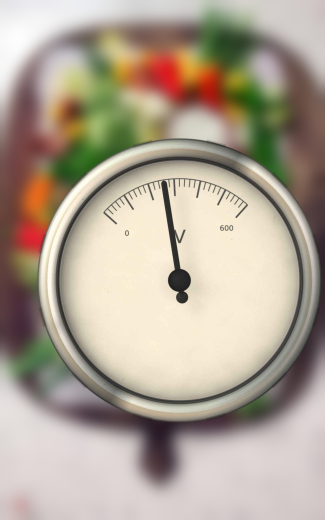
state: 260 V
